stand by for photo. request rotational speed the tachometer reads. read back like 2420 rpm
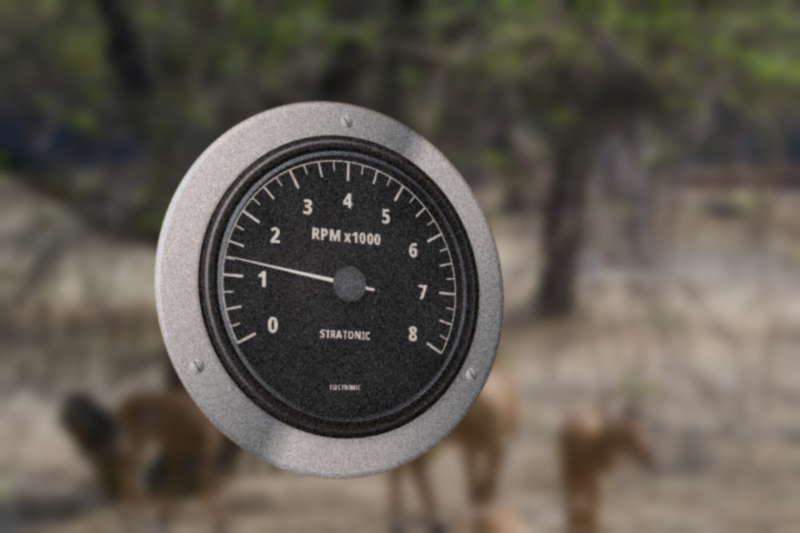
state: 1250 rpm
